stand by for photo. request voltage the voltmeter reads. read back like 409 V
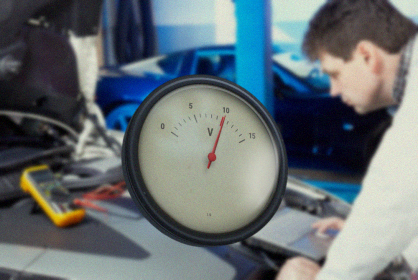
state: 10 V
